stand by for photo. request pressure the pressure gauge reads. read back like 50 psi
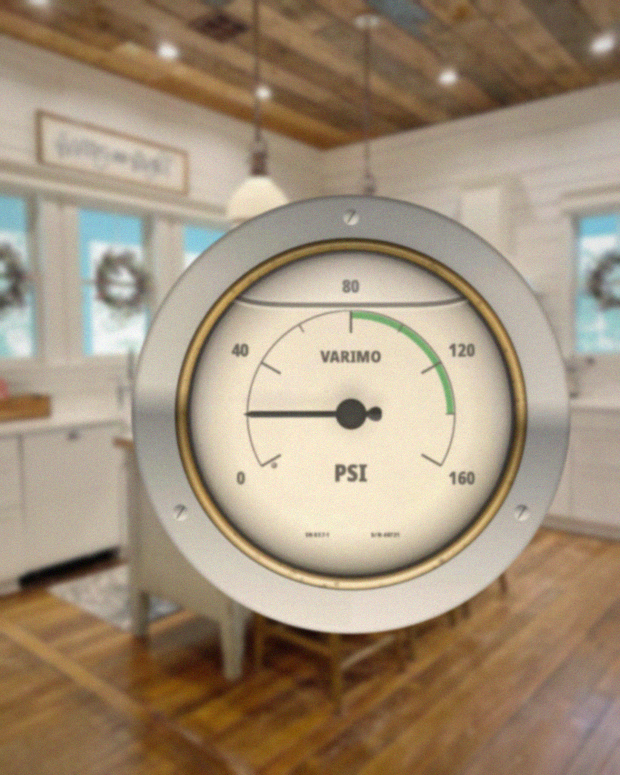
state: 20 psi
